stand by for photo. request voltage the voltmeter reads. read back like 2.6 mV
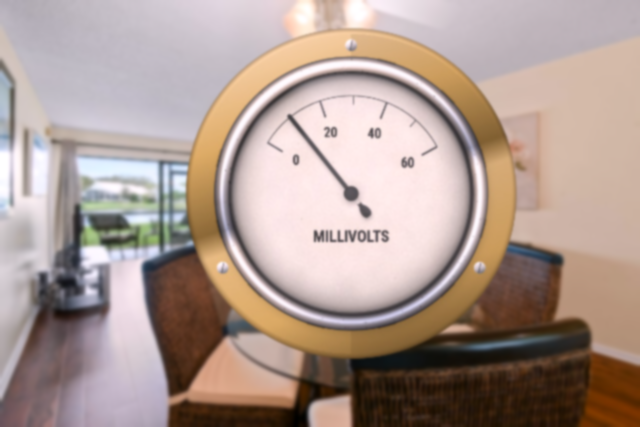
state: 10 mV
